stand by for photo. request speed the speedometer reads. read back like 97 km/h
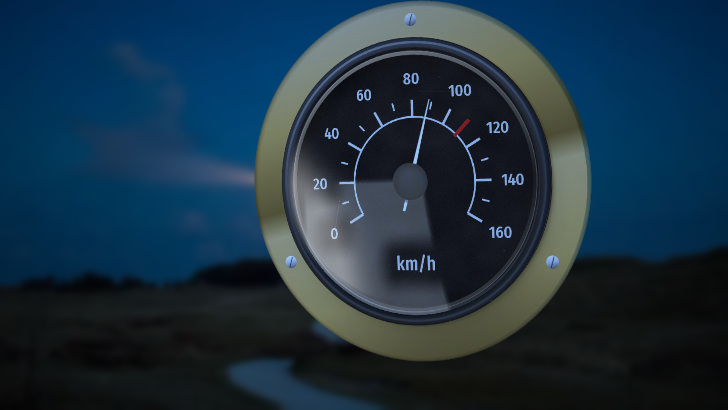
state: 90 km/h
